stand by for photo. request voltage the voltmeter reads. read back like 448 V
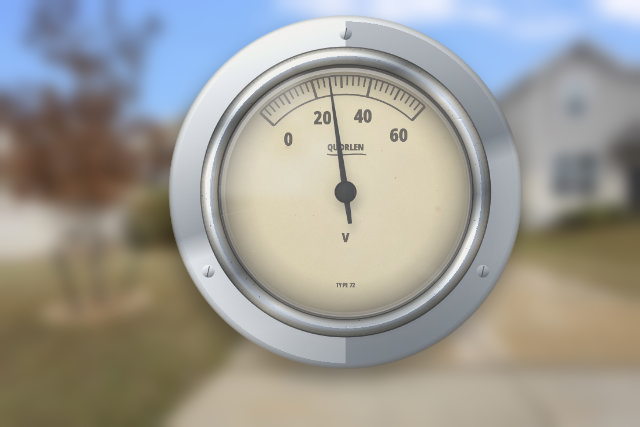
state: 26 V
